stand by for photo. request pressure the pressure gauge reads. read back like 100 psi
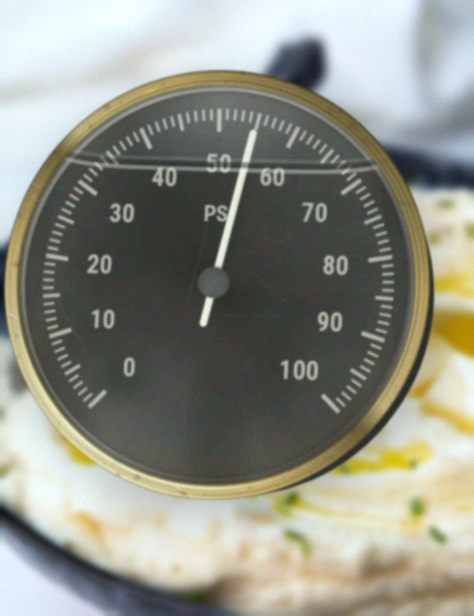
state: 55 psi
